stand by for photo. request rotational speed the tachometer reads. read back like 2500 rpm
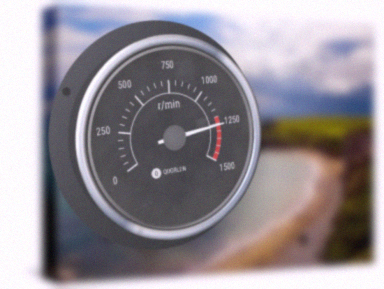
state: 1250 rpm
